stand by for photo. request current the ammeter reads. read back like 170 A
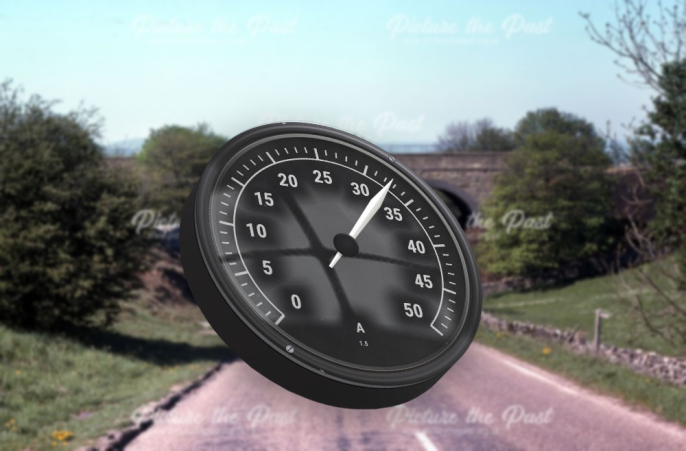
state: 32.5 A
